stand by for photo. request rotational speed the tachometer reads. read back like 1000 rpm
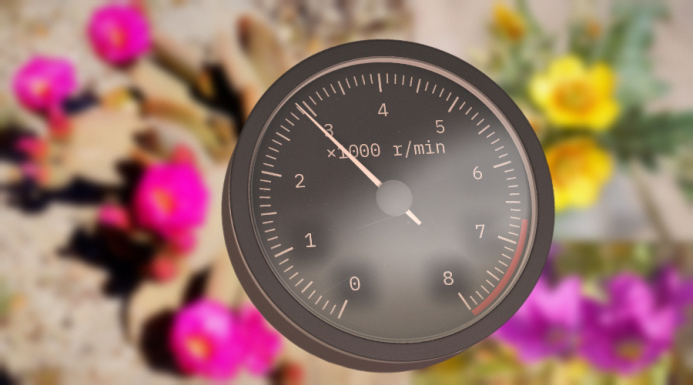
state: 2900 rpm
